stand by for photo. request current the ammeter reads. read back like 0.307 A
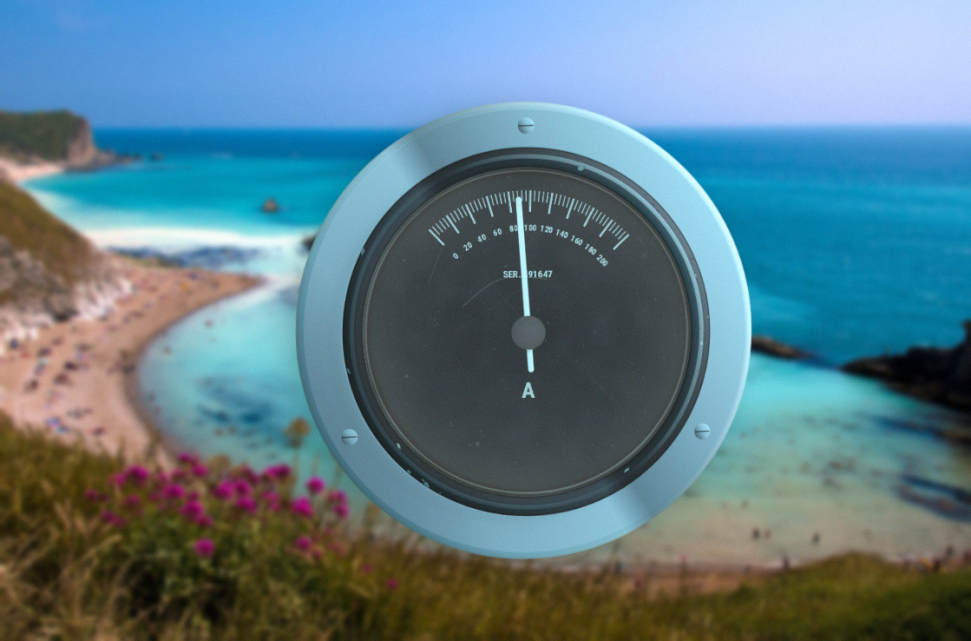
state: 88 A
